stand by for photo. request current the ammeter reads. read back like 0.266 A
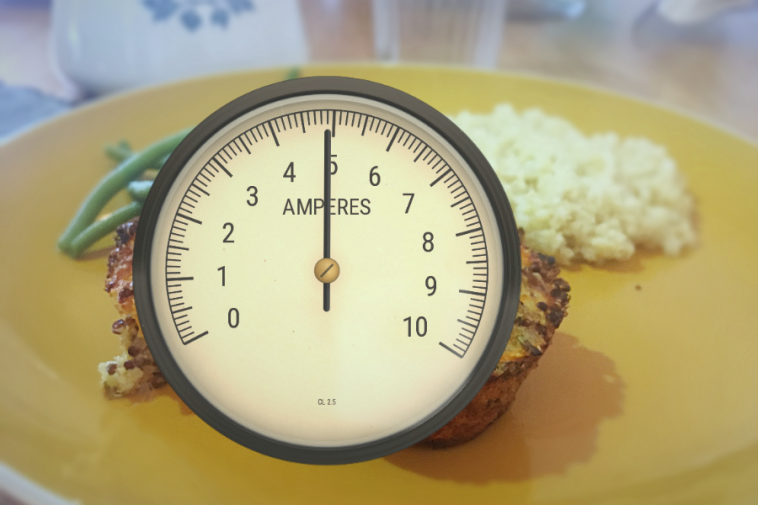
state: 4.9 A
